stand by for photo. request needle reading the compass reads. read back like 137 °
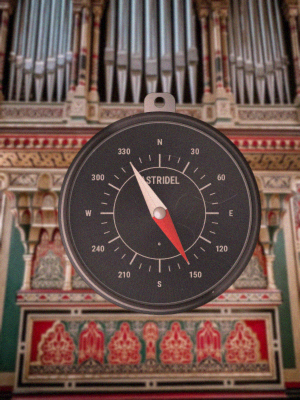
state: 150 °
